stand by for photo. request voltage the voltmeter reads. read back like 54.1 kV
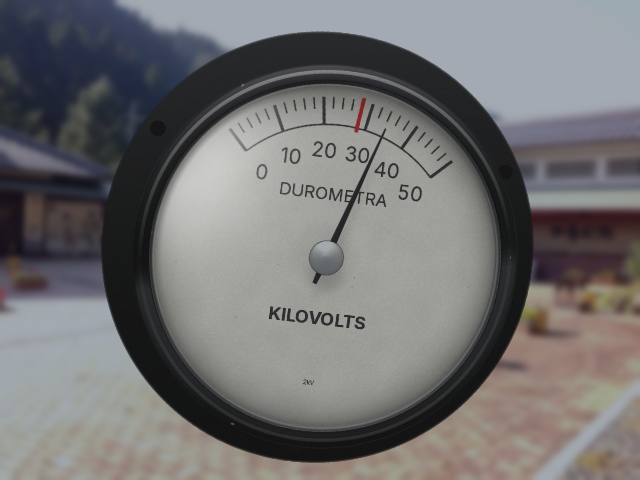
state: 34 kV
